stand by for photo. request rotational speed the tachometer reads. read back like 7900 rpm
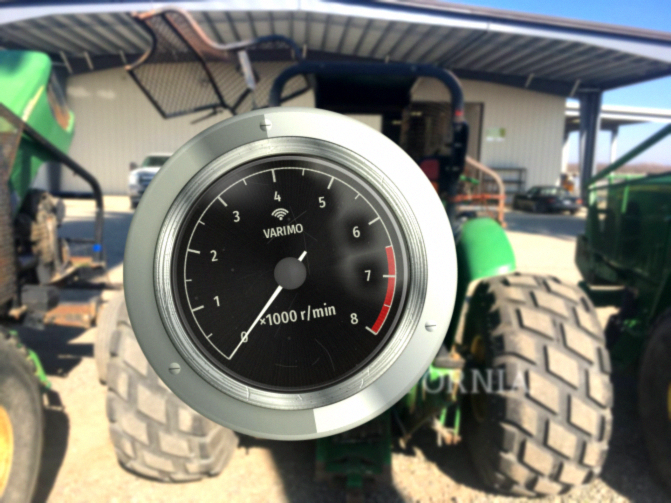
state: 0 rpm
